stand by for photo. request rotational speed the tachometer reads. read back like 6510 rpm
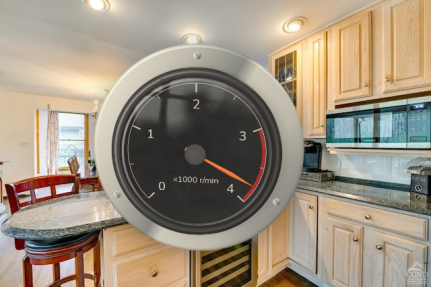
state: 3750 rpm
